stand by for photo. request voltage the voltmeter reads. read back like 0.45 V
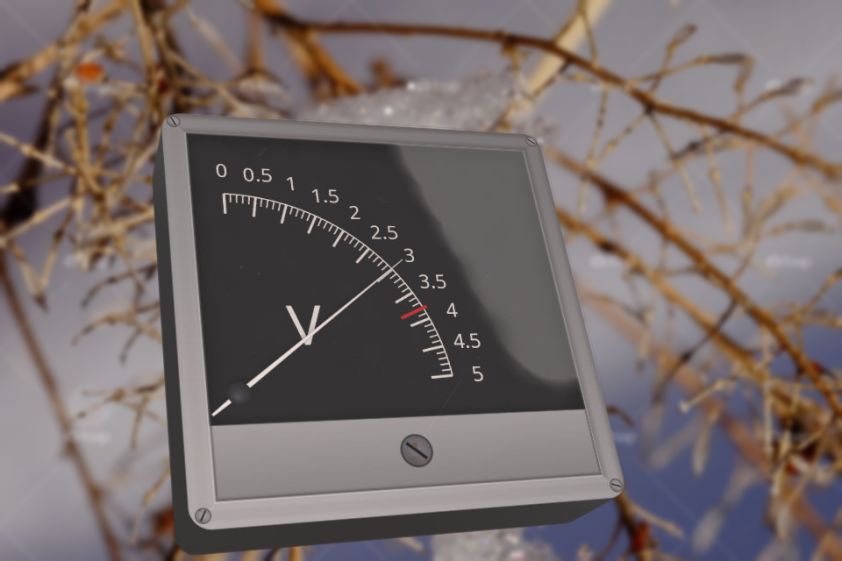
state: 3 V
